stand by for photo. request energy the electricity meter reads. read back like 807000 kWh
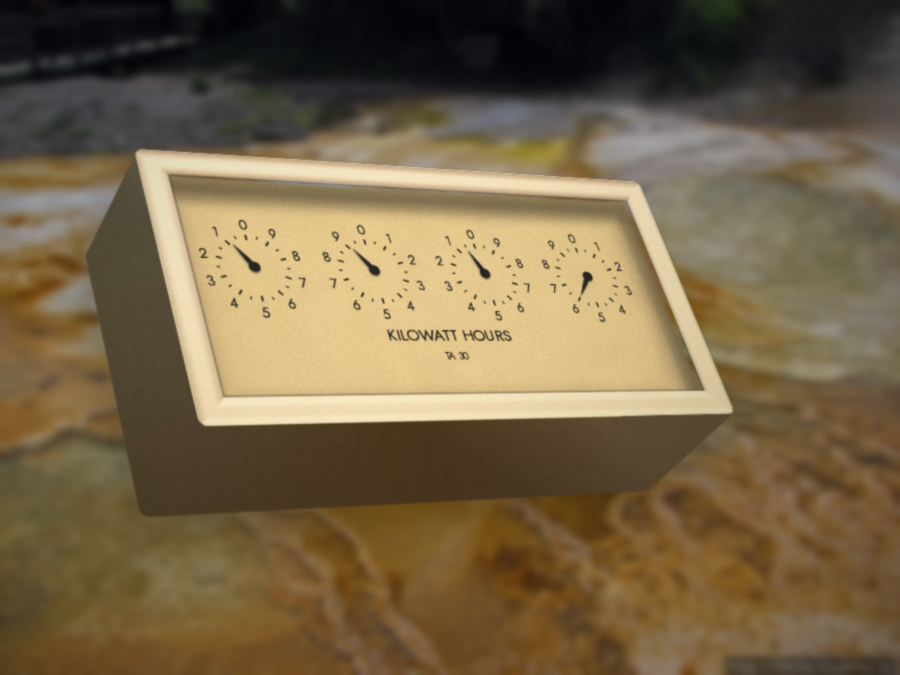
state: 906 kWh
